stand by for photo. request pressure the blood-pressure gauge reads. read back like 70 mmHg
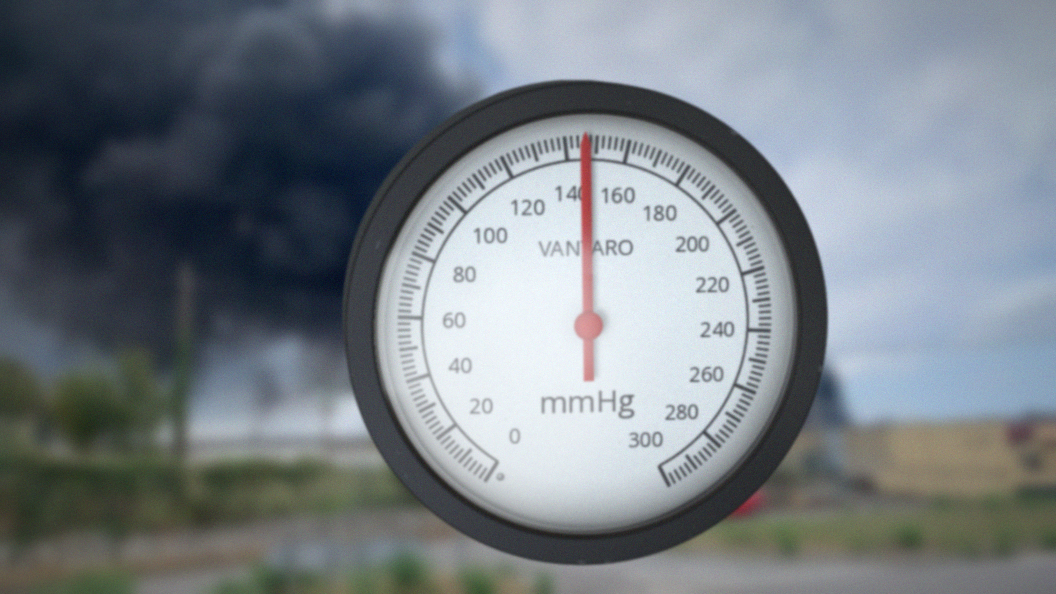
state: 146 mmHg
